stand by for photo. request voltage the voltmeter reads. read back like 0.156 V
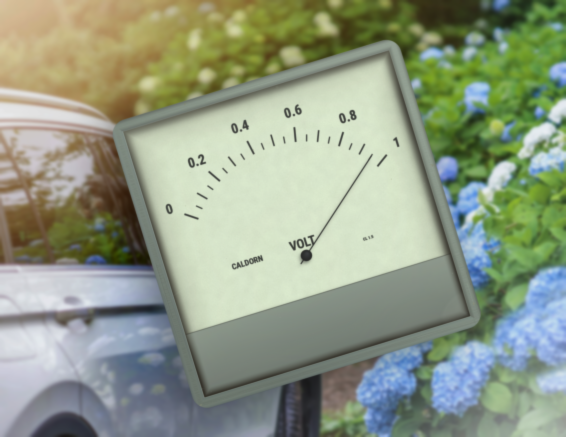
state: 0.95 V
